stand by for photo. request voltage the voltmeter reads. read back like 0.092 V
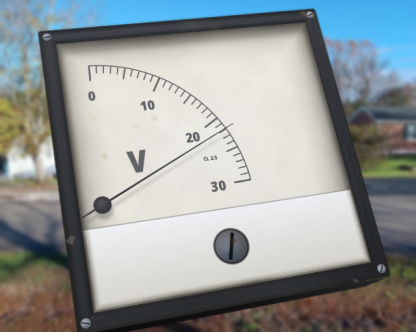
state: 22 V
